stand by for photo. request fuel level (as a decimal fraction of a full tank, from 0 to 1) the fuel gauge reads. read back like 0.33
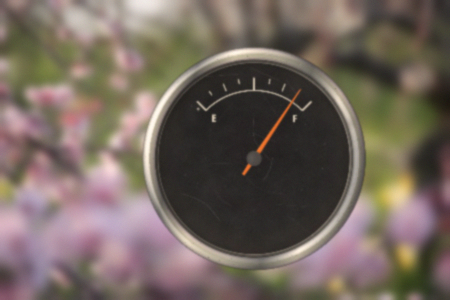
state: 0.875
